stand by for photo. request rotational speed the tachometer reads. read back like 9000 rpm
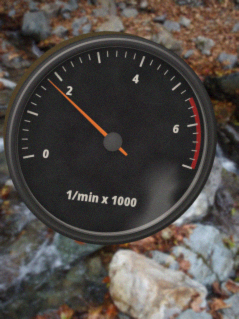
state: 1800 rpm
